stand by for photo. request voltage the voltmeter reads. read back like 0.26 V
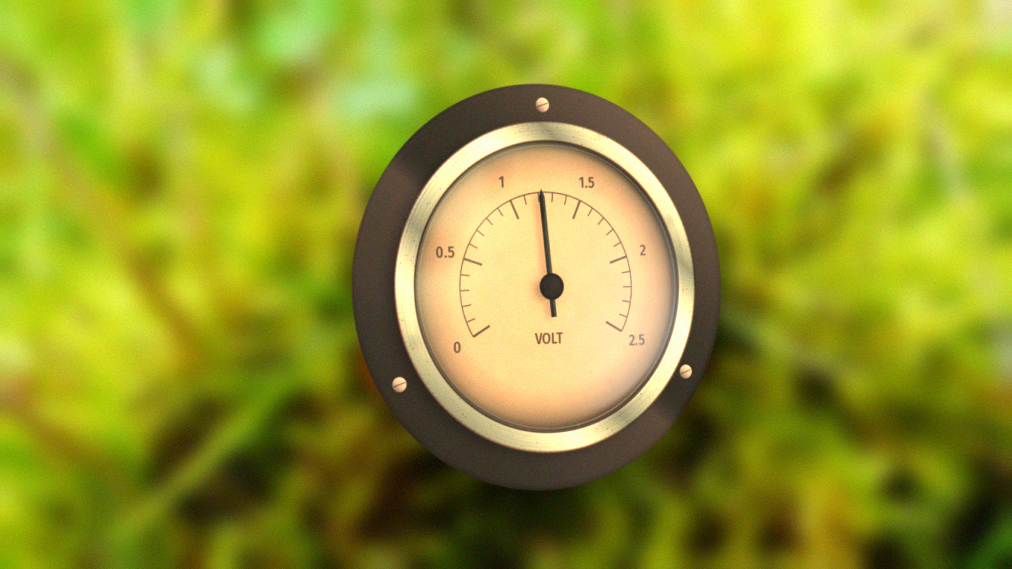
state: 1.2 V
